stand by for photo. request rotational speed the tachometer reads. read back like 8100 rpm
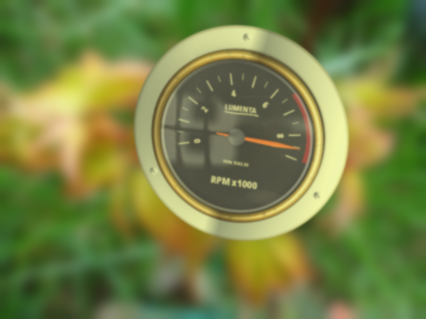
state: 8500 rpm
